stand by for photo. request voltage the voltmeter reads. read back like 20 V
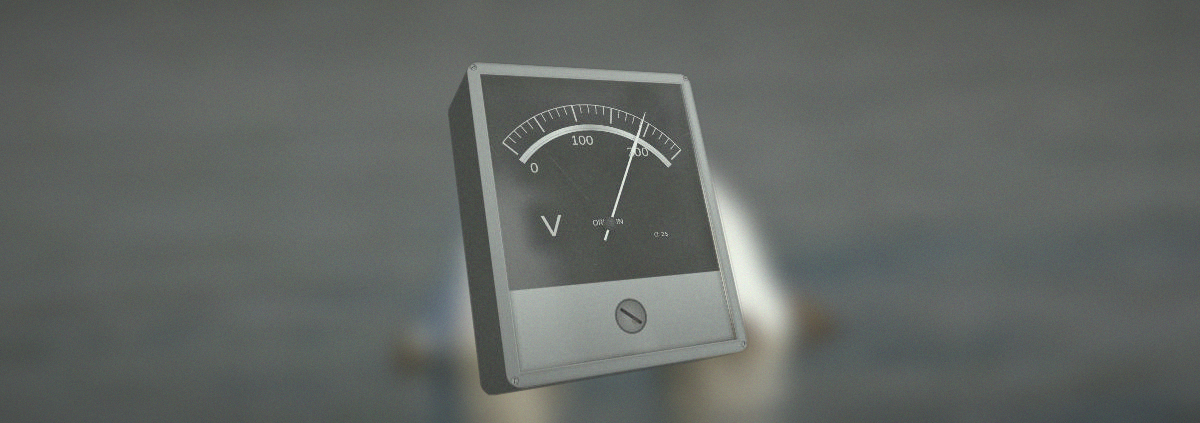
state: 190 V
